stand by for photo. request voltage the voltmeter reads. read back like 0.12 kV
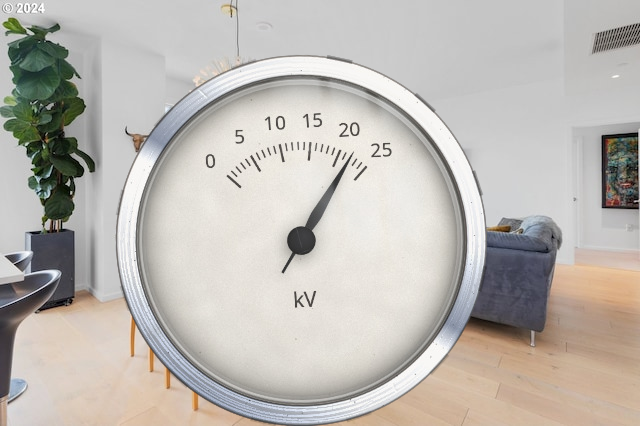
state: 22 kV
